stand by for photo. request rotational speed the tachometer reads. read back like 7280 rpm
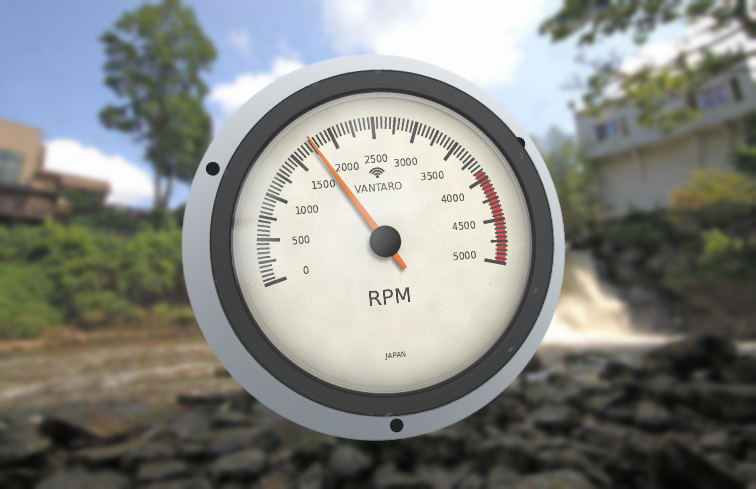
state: 1750 rpm
